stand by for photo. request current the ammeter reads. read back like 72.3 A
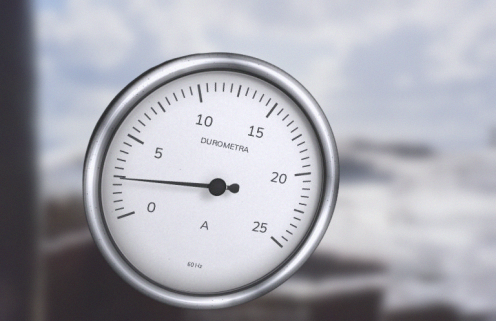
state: 2.5 A
